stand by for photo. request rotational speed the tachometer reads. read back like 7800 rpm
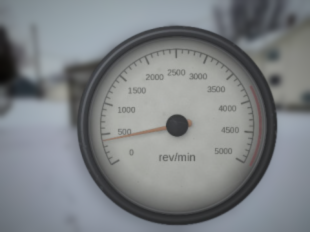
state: 400 rpm
